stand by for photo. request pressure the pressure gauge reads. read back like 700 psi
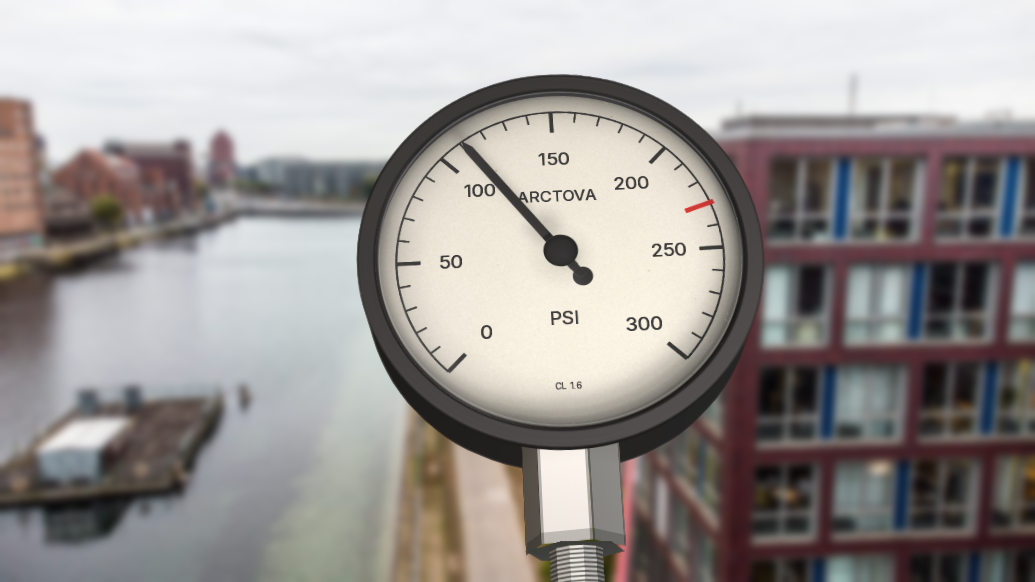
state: 110 psi
